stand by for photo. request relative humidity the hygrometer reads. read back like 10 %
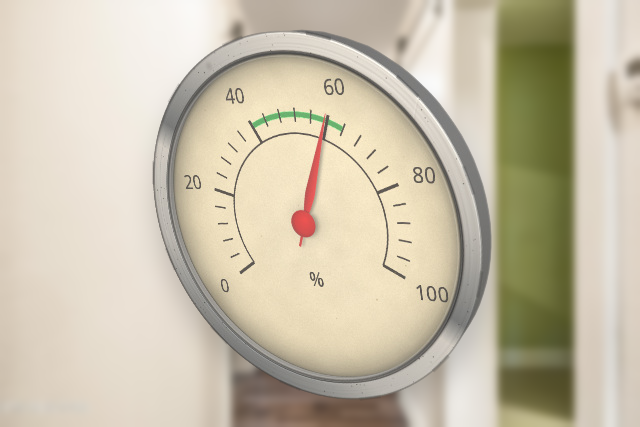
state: 60 %
